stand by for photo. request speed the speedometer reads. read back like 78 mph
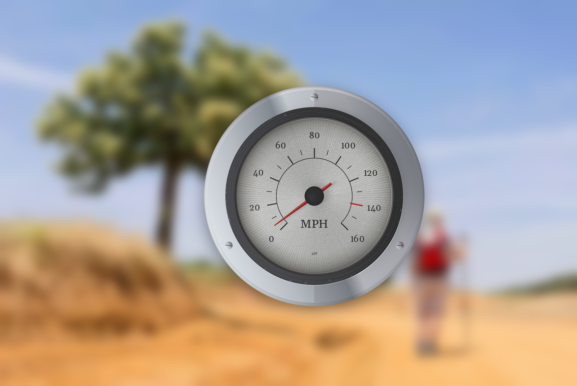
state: 5 mph
